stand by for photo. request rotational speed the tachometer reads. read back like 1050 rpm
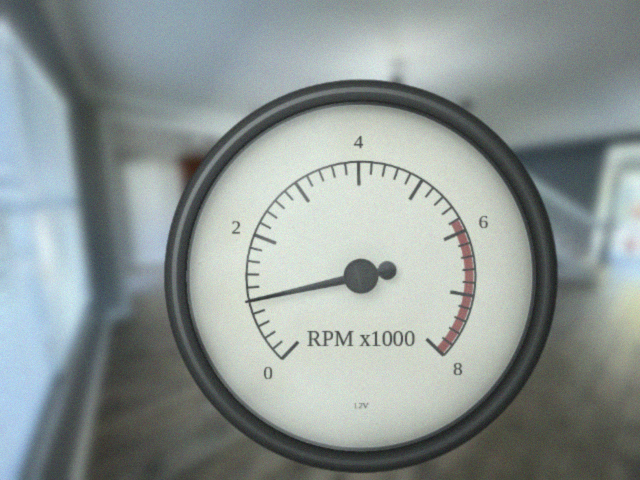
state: 1000 rpm
